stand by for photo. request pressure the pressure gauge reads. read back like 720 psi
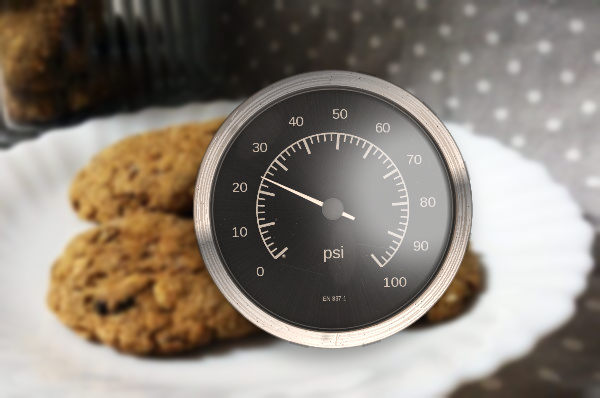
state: 24 psi
